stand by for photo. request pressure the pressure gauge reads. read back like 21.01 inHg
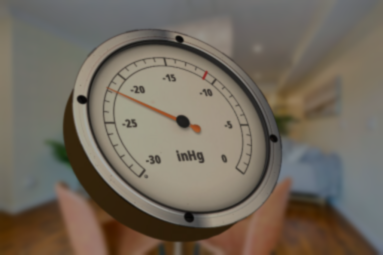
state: -22 inHg
